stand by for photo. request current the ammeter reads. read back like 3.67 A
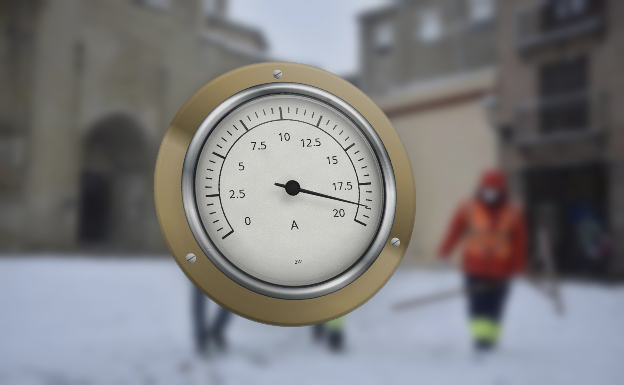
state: 19 A
